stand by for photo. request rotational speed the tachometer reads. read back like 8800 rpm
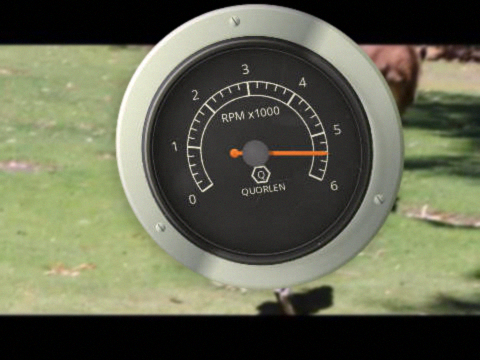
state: 5400 rpm
